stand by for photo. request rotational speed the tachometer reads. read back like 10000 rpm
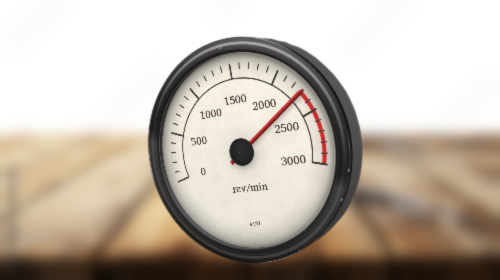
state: 2300 rpm
